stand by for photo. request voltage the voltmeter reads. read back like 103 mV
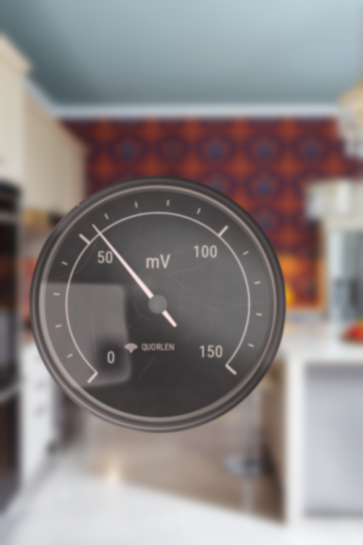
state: 55 mV
